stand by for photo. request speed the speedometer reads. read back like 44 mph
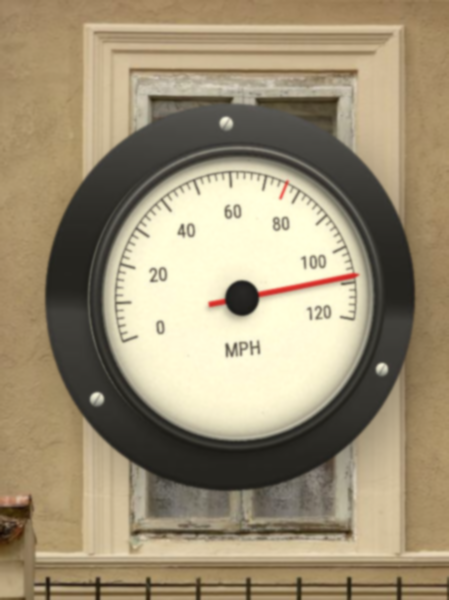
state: 108 mph
